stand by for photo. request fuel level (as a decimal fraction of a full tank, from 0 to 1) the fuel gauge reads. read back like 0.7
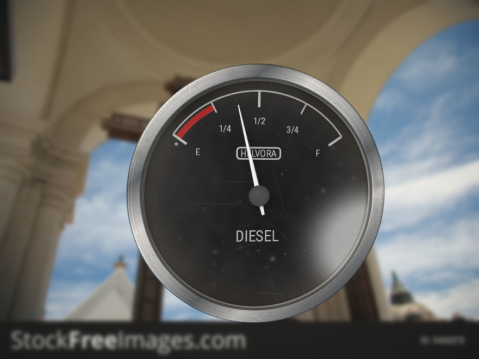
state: 0.375
